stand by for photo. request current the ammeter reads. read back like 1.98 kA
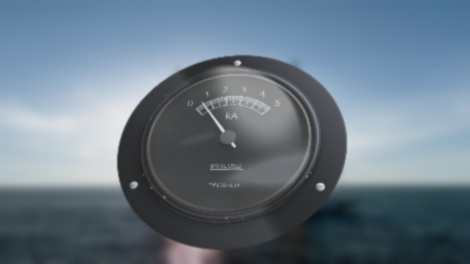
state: 0.5 kA
